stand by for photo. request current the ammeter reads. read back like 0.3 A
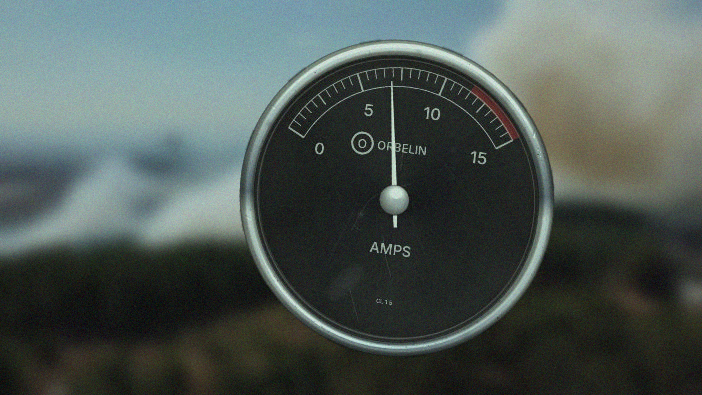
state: 7 A
